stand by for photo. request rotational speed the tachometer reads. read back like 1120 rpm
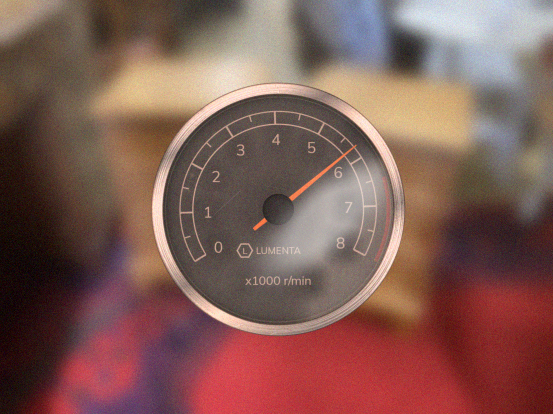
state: 5750 rpm
